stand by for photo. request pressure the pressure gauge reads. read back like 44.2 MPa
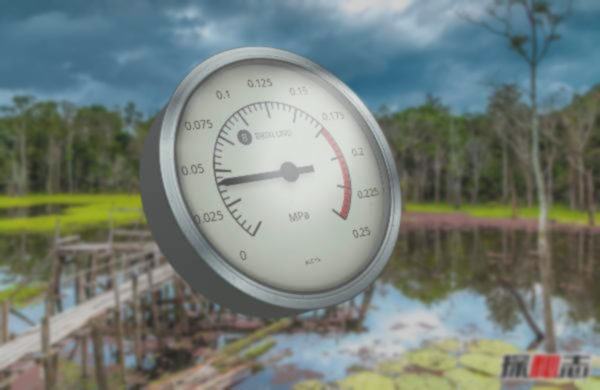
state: 0.04 MPa
